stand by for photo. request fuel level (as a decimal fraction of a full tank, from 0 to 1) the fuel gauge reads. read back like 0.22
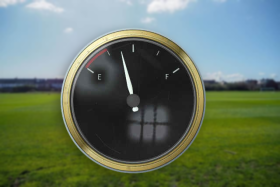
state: 0.375
